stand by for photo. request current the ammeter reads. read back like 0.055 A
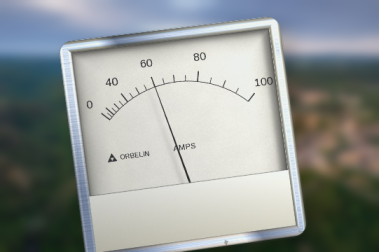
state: 60 A
